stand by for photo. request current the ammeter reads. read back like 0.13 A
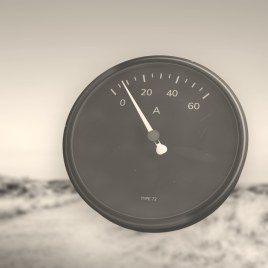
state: 7.5 A
